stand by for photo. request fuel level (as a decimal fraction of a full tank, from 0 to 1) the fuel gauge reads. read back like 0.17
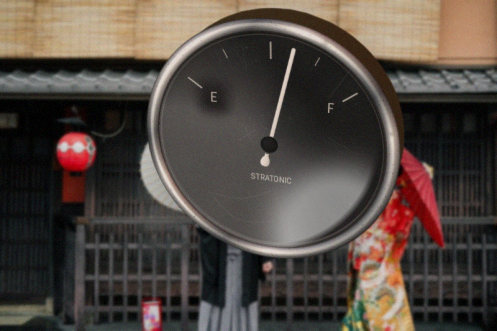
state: 0.625
